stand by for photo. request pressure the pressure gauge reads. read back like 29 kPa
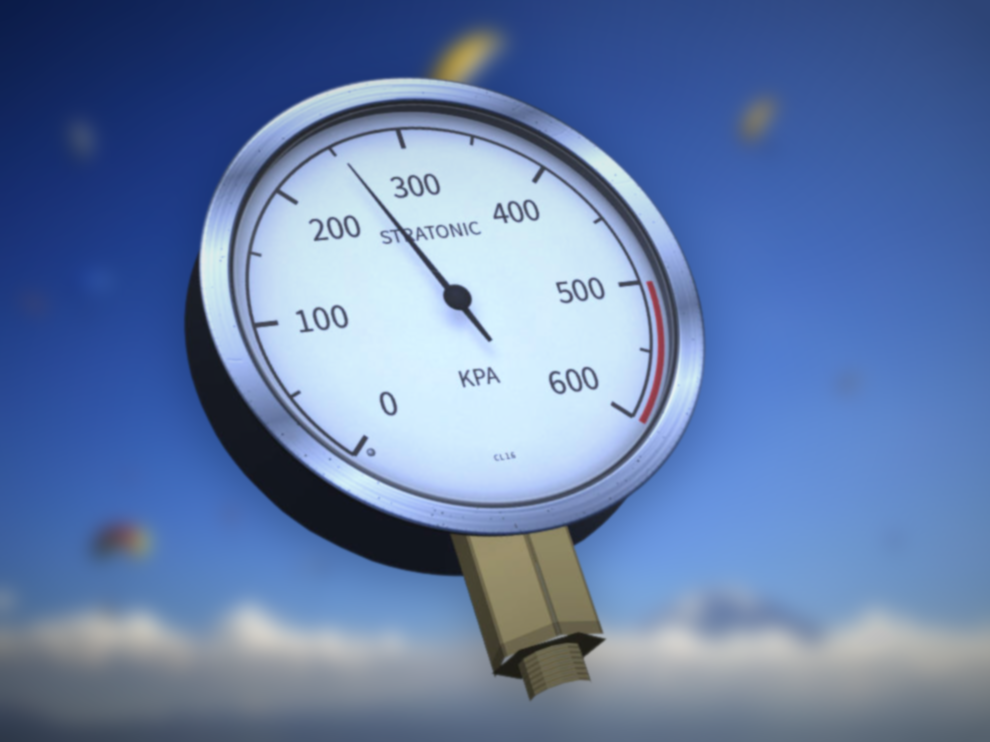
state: 250 kPa
